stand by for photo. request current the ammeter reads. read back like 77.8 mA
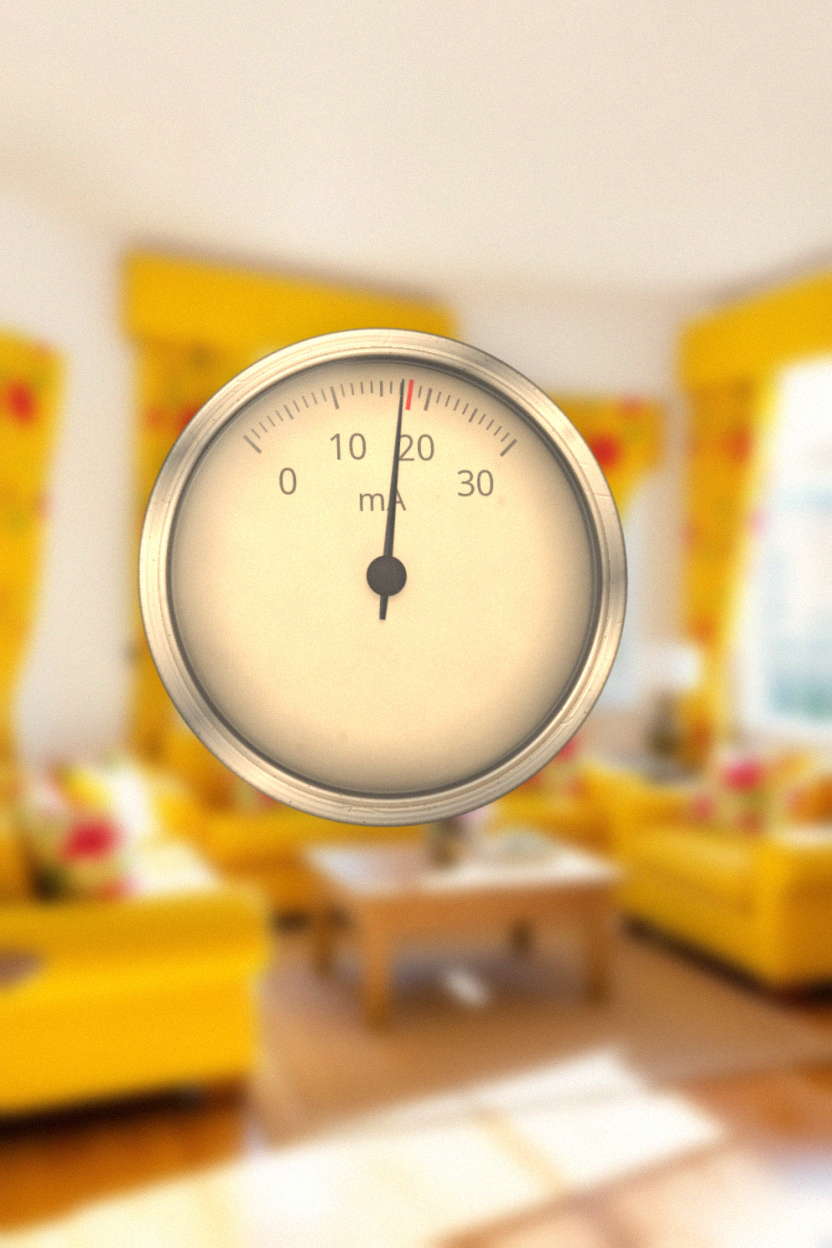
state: 17 mA
